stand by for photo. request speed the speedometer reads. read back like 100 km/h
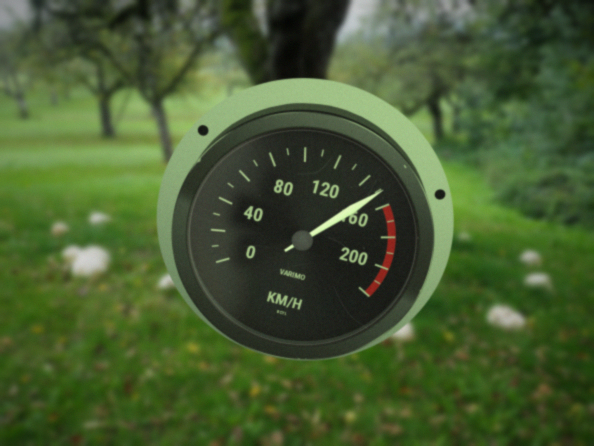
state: 150 km/h
